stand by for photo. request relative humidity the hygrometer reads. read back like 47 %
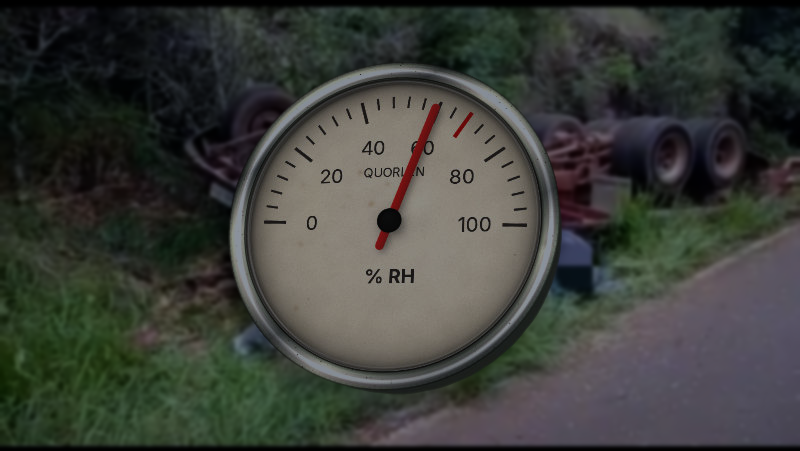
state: 60 %
